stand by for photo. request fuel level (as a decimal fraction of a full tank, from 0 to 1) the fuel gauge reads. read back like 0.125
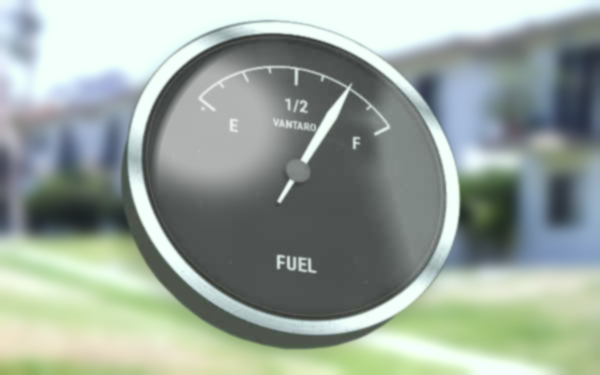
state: 0.75
